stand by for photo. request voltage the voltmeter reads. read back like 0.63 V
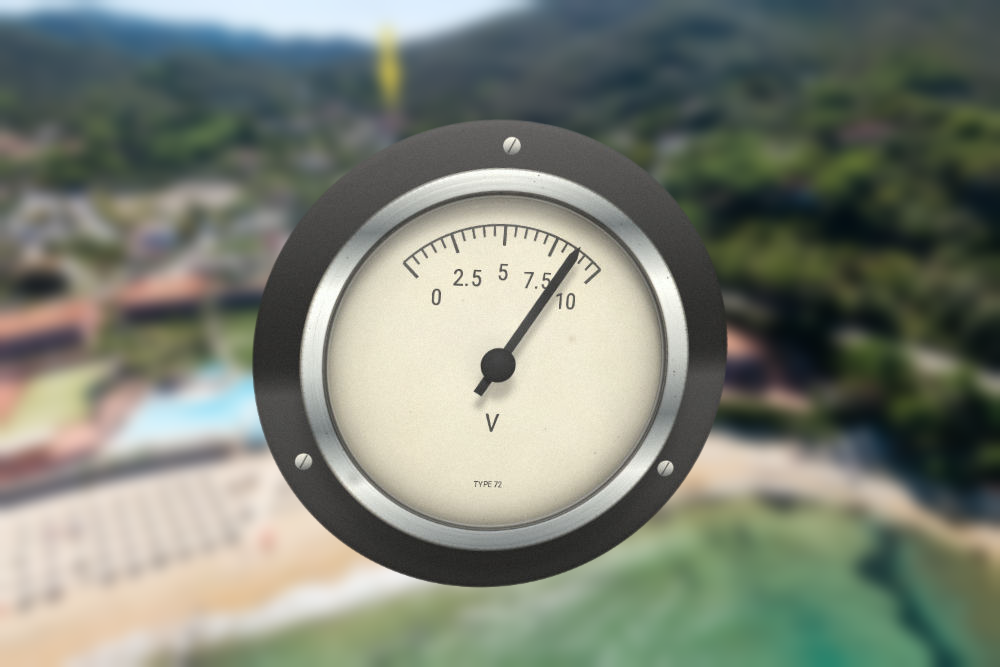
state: 8.5 V
